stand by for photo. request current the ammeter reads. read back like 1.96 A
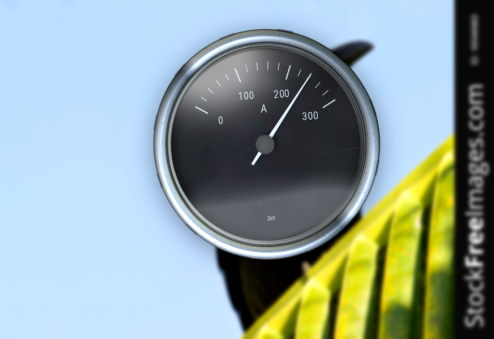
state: 240 A
